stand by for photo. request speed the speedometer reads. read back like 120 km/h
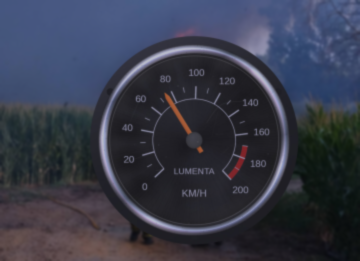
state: 75 km/h
